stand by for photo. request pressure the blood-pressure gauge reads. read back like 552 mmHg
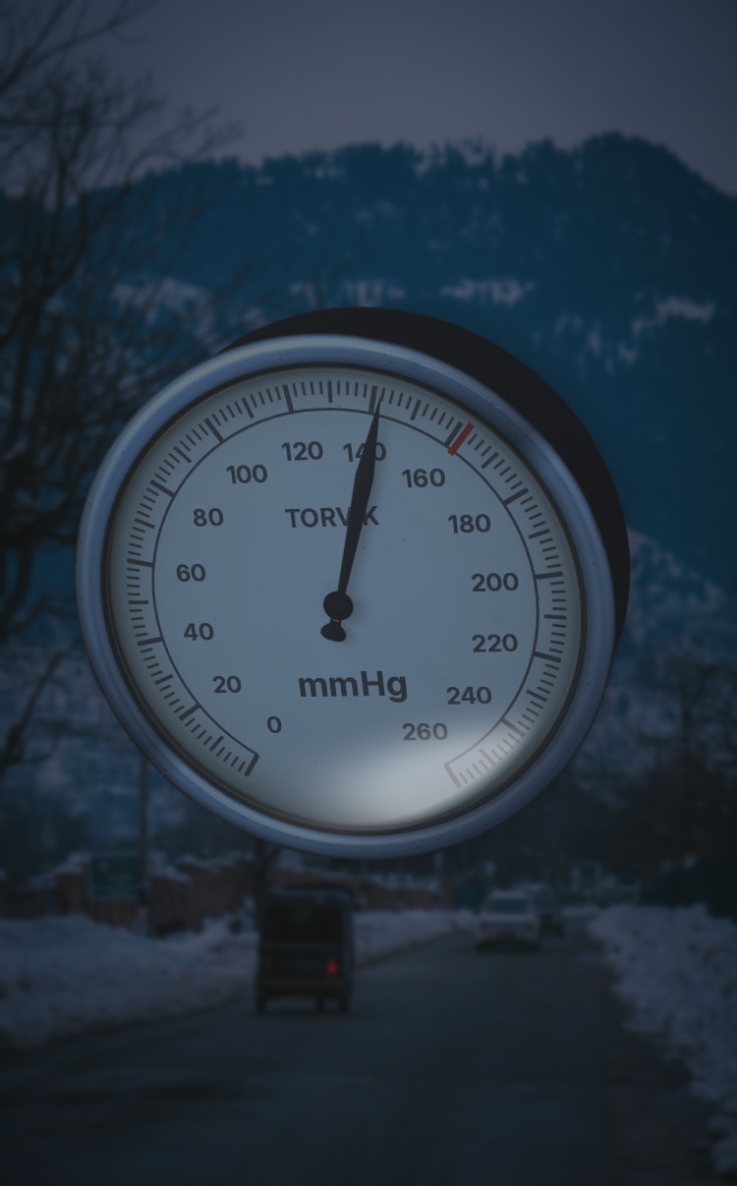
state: 142 mmHg
